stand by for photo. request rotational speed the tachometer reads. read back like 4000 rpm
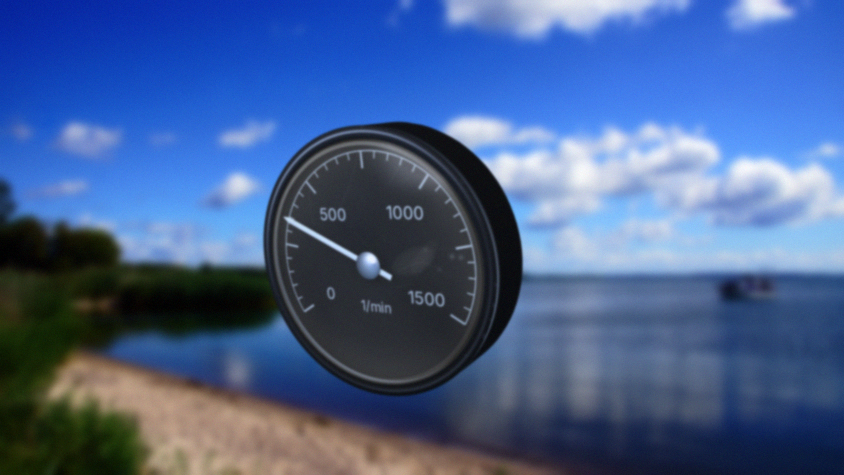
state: 350 rpm
